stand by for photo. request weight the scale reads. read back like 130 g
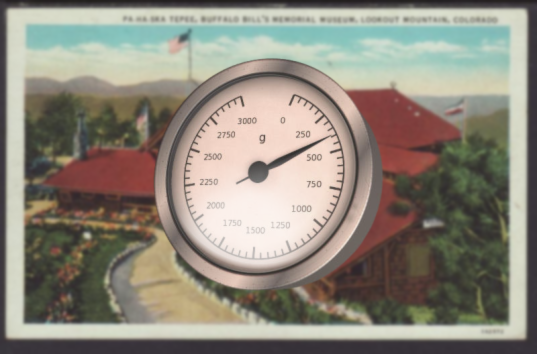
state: 400 g
